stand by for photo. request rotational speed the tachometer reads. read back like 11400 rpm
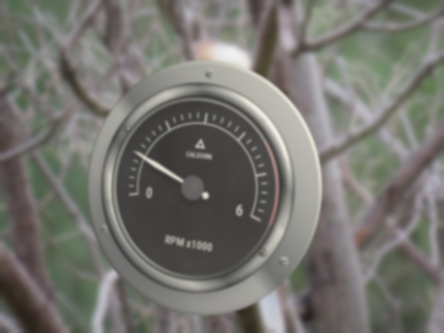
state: 1000 rpm
